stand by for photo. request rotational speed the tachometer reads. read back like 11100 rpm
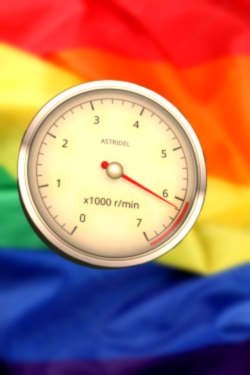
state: 6200 rpm
